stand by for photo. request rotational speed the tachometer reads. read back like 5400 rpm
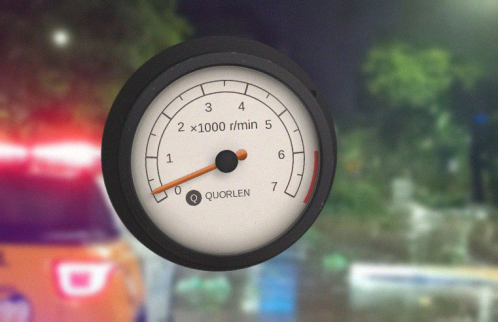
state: 250 rpm
